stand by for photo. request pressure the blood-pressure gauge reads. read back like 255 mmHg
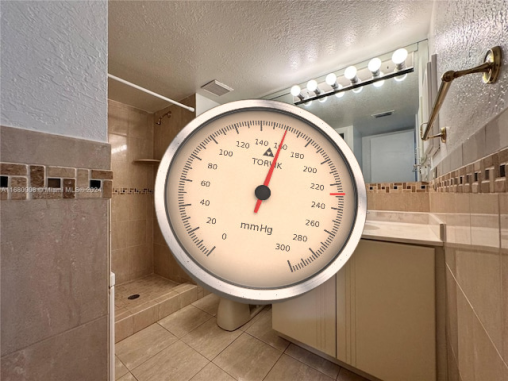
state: 160 mmHg
